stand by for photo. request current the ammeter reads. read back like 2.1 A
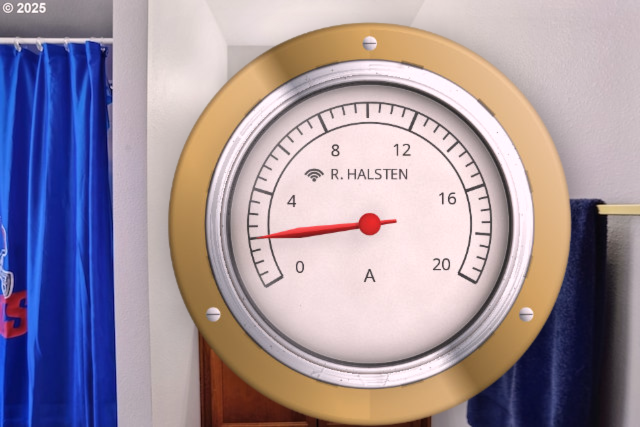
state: 2 A
